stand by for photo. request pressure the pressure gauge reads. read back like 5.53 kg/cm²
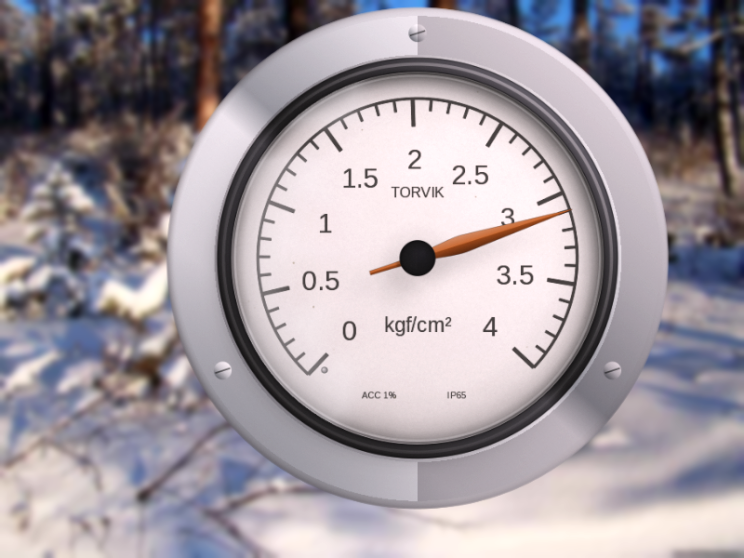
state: 3.1 kg/cm²
